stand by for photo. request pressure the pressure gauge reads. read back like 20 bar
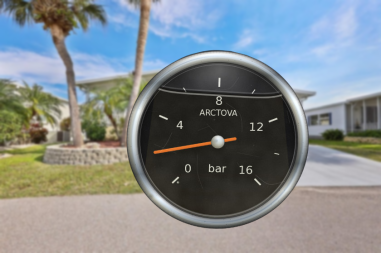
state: 2 bar
